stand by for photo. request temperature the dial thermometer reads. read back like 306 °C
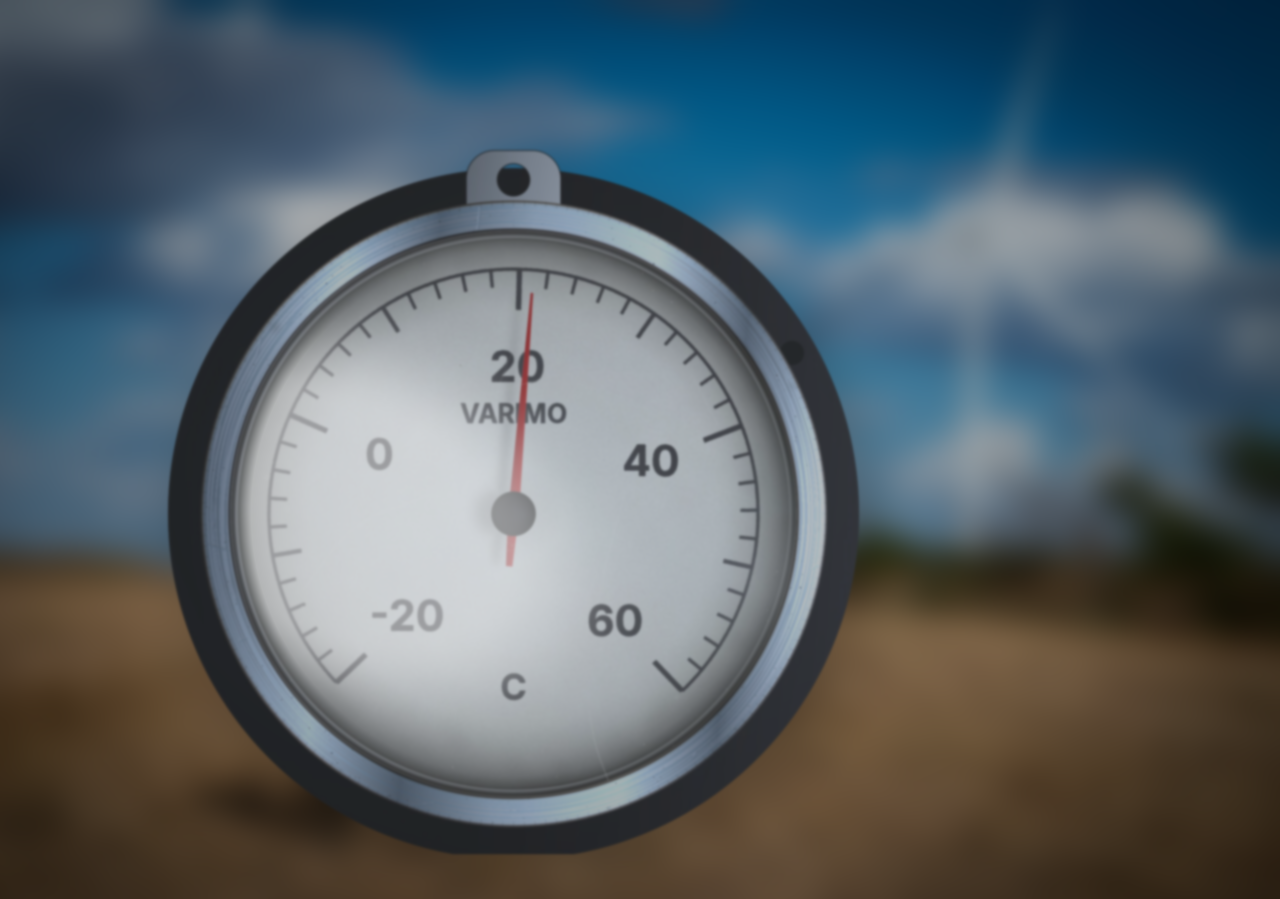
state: 21 °C
